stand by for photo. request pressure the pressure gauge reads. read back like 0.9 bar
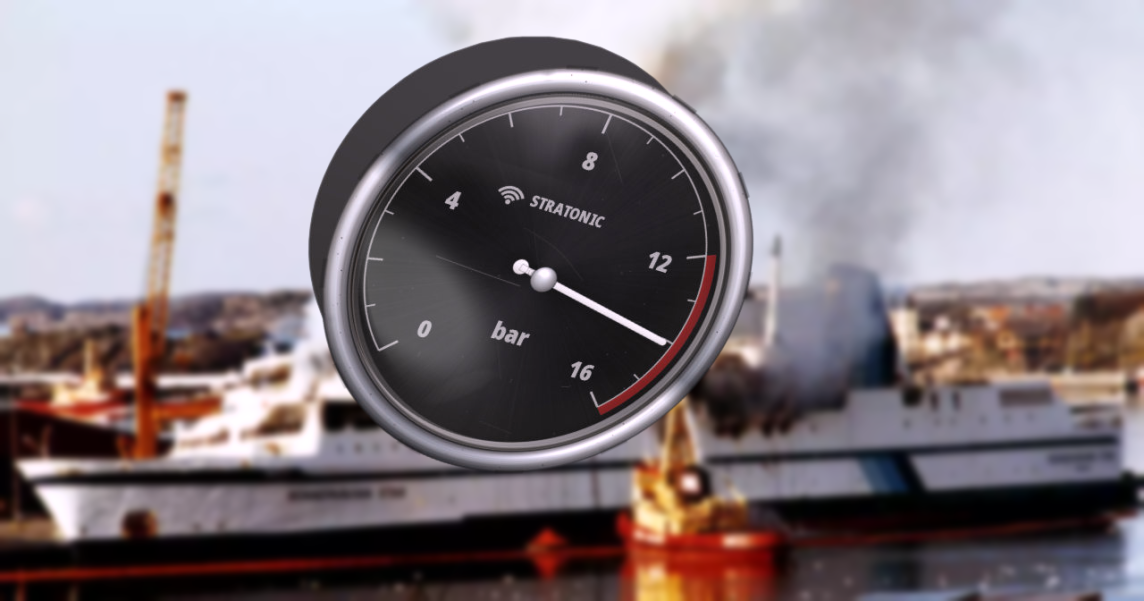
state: 14 bar
